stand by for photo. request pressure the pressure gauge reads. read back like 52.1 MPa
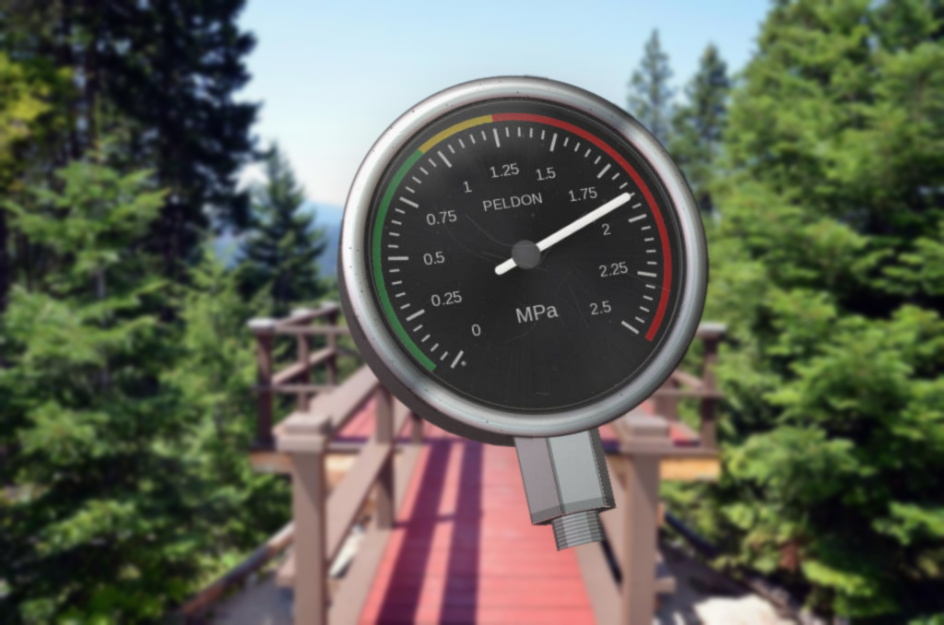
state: 1.9 MPa
